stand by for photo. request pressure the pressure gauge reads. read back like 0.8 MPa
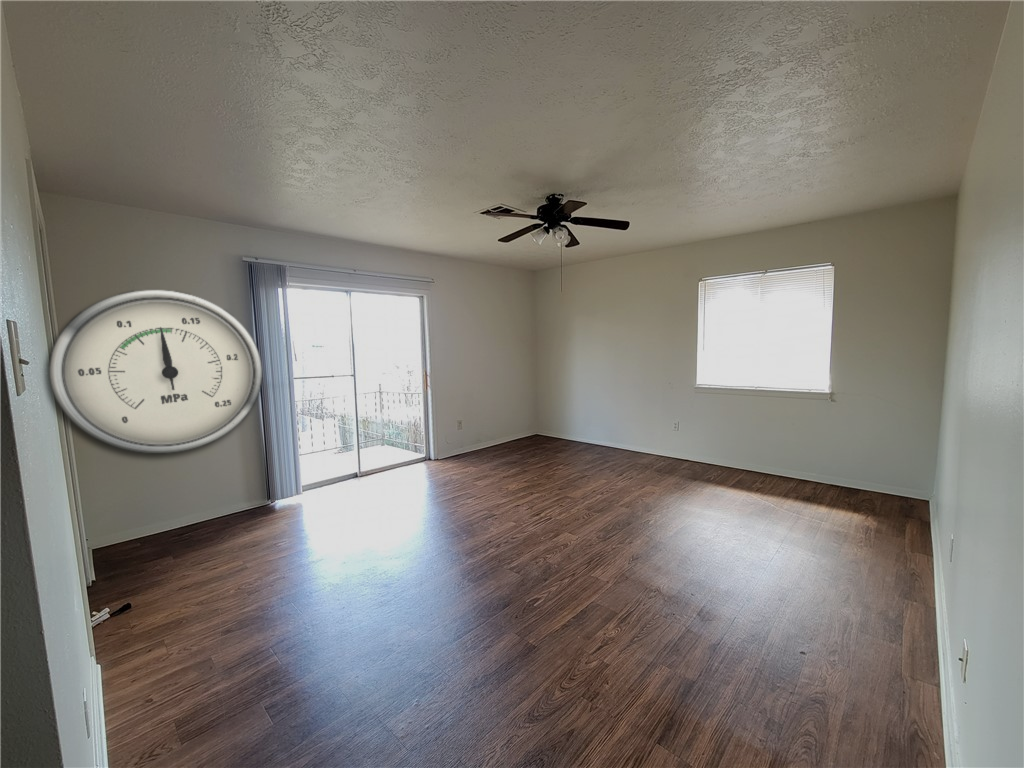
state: 0.125 MPa
